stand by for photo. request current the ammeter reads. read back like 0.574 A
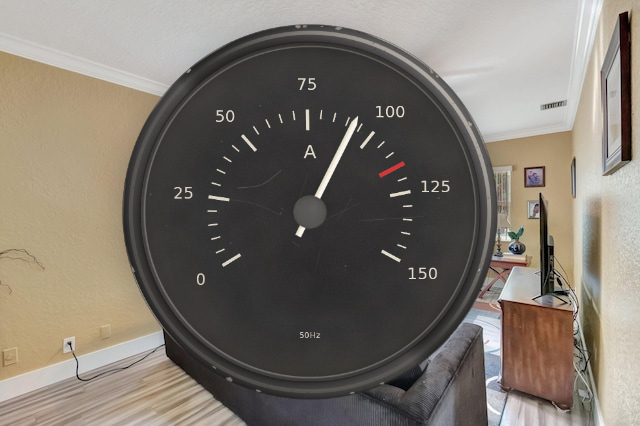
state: 92.5 A
